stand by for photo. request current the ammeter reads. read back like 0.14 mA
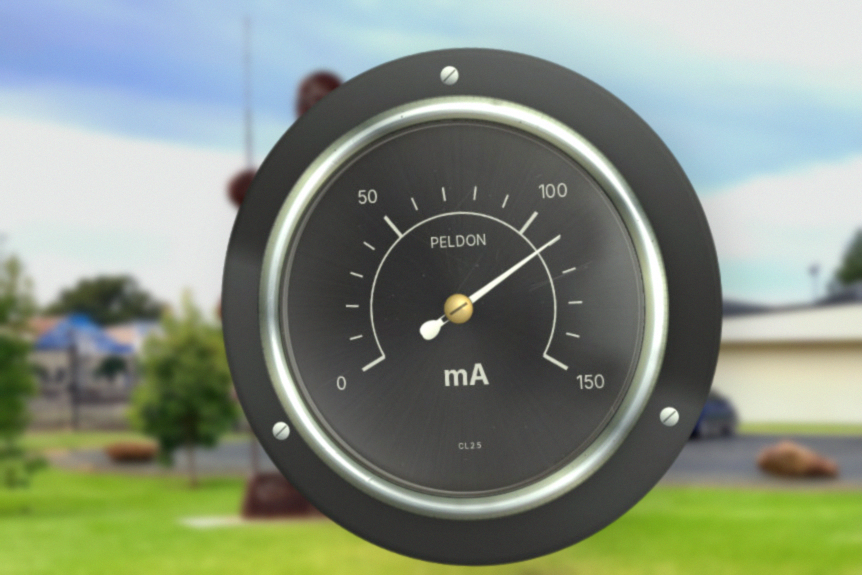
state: 110 mA
